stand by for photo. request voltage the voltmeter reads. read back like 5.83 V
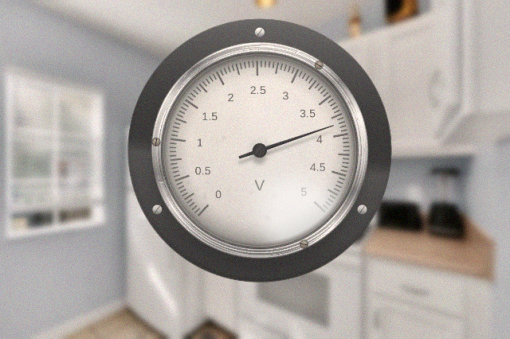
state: 3.85 V
